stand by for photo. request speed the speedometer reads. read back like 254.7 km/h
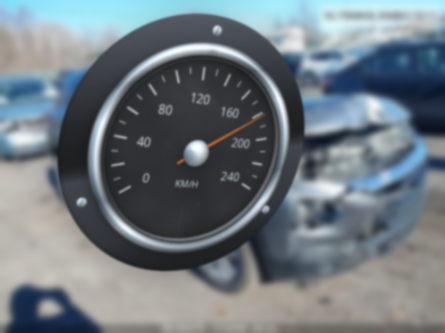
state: 180 km/h
